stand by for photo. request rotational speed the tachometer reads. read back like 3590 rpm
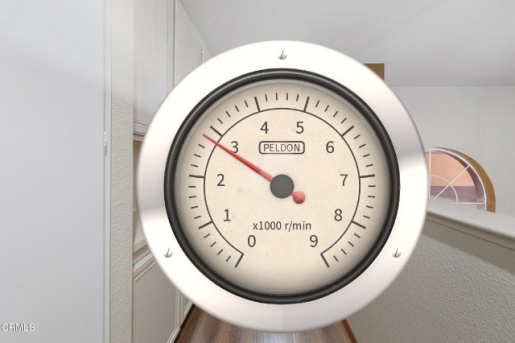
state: 2800 rpm
